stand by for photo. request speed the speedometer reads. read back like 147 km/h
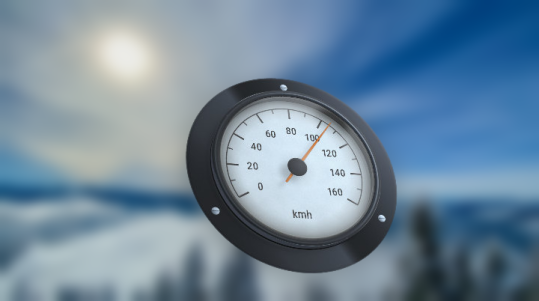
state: 105 km/h
